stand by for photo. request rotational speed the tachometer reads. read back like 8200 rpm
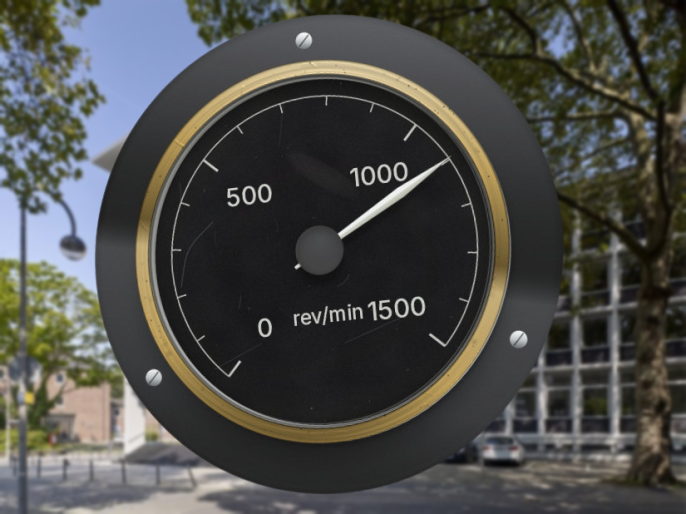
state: 1100 rpm
